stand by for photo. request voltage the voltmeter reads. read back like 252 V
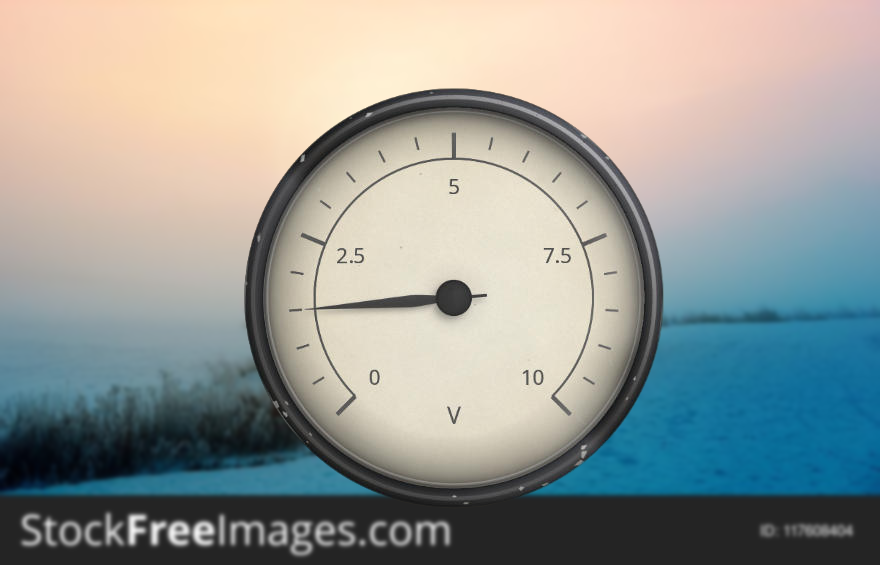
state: 1.5 V
